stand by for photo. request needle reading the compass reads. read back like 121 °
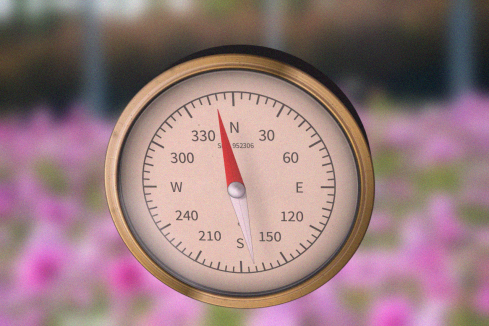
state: 350 °
